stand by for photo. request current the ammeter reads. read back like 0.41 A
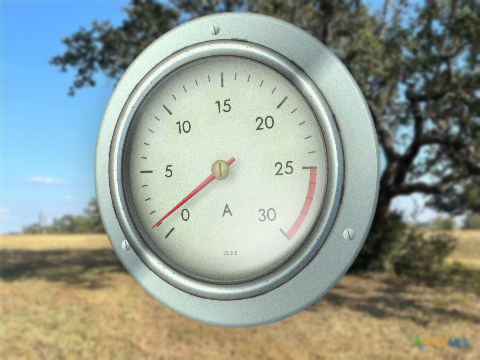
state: 1 A
